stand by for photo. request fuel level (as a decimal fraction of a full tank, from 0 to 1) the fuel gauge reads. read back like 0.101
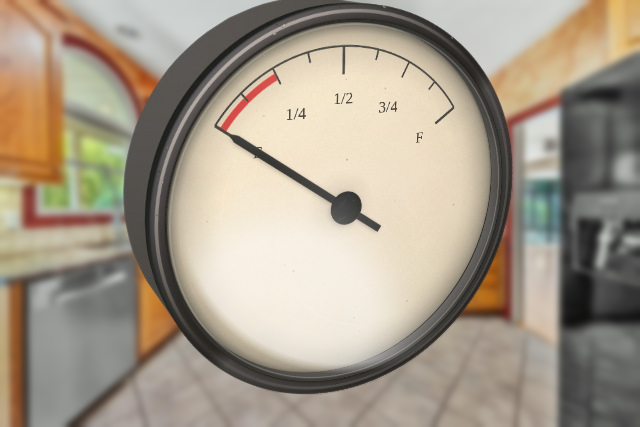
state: 0
